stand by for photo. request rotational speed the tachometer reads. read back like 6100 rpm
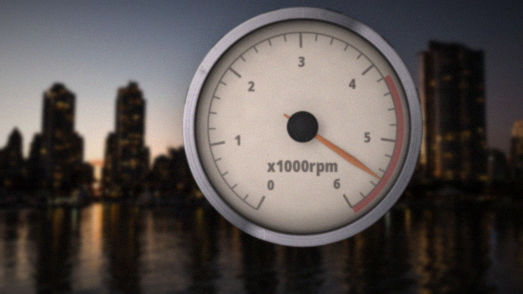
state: 5500 rpm
